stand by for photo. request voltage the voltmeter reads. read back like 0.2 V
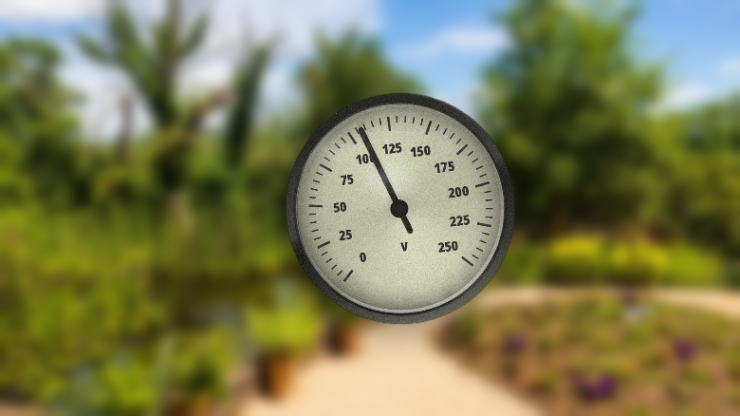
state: 107.5 V
